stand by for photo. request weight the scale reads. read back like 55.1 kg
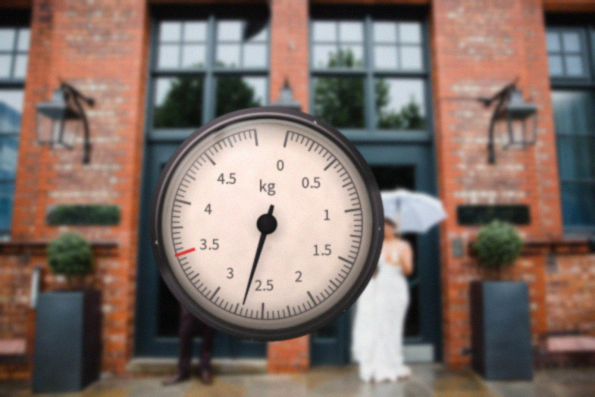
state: 2.7 kg
